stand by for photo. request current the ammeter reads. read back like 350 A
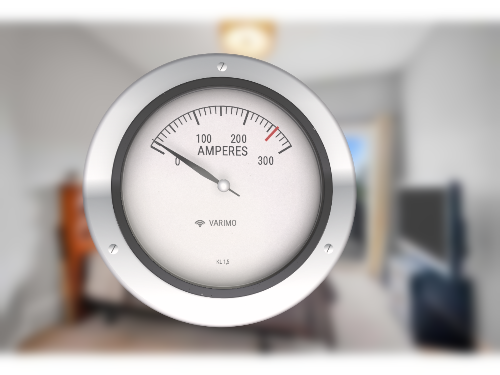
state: 10 A
